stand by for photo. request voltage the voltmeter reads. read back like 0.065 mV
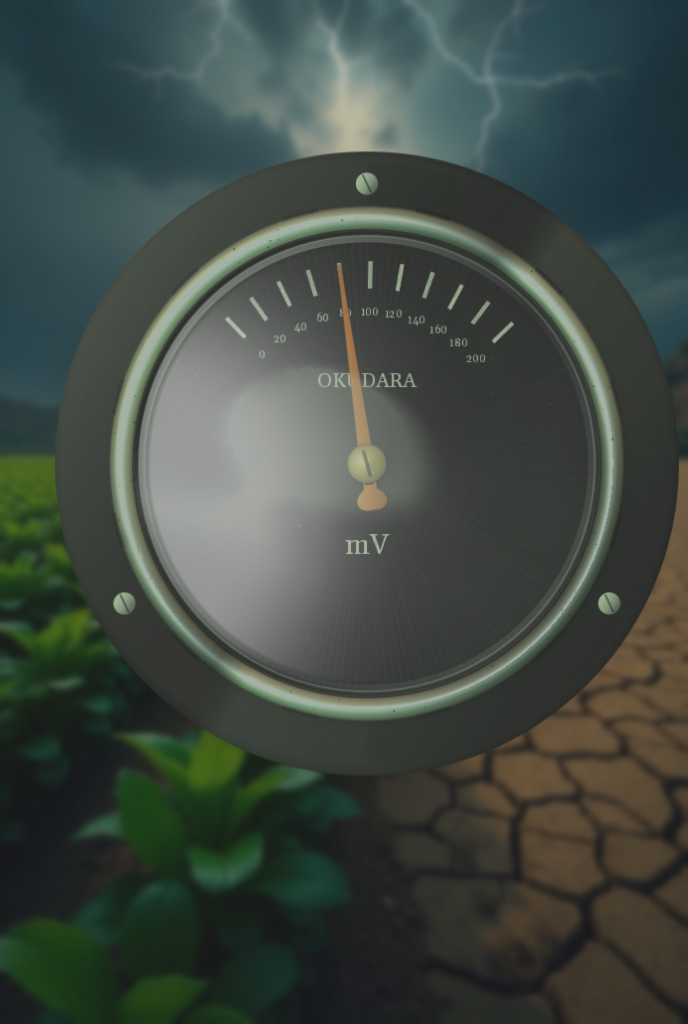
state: 80 mV
